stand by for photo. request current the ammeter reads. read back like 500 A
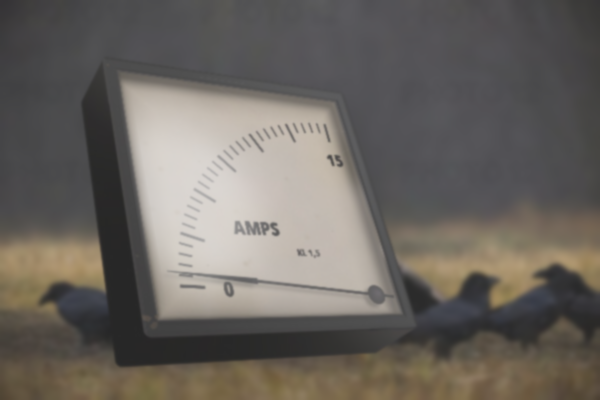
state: 0.5 A
